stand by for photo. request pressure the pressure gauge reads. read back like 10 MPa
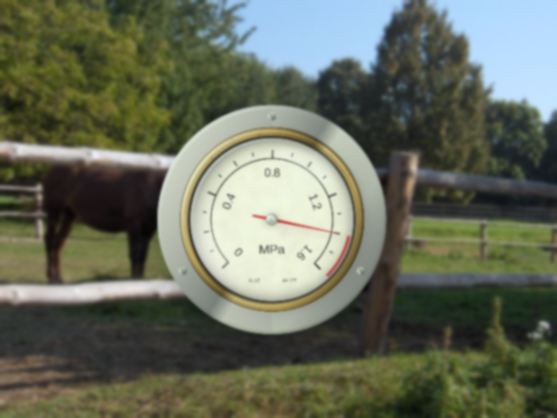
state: 1.4 MPa
